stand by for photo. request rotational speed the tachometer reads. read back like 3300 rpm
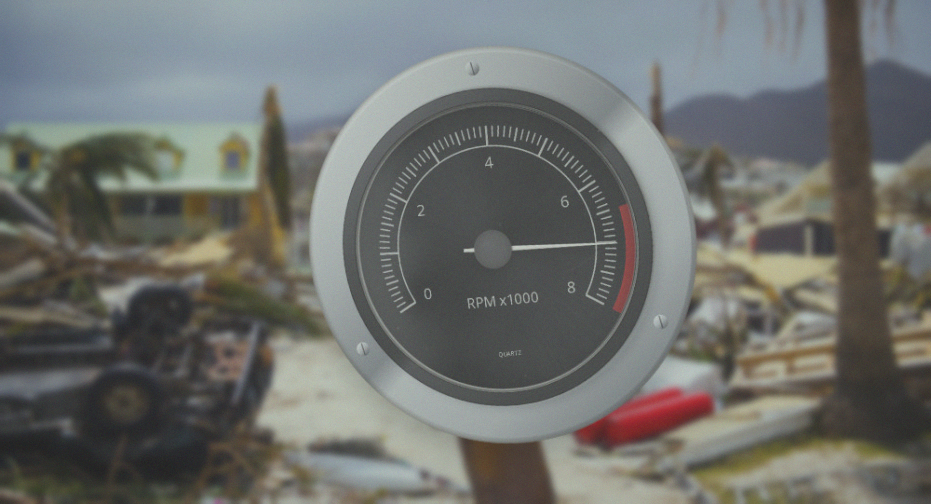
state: 7000 rpm
